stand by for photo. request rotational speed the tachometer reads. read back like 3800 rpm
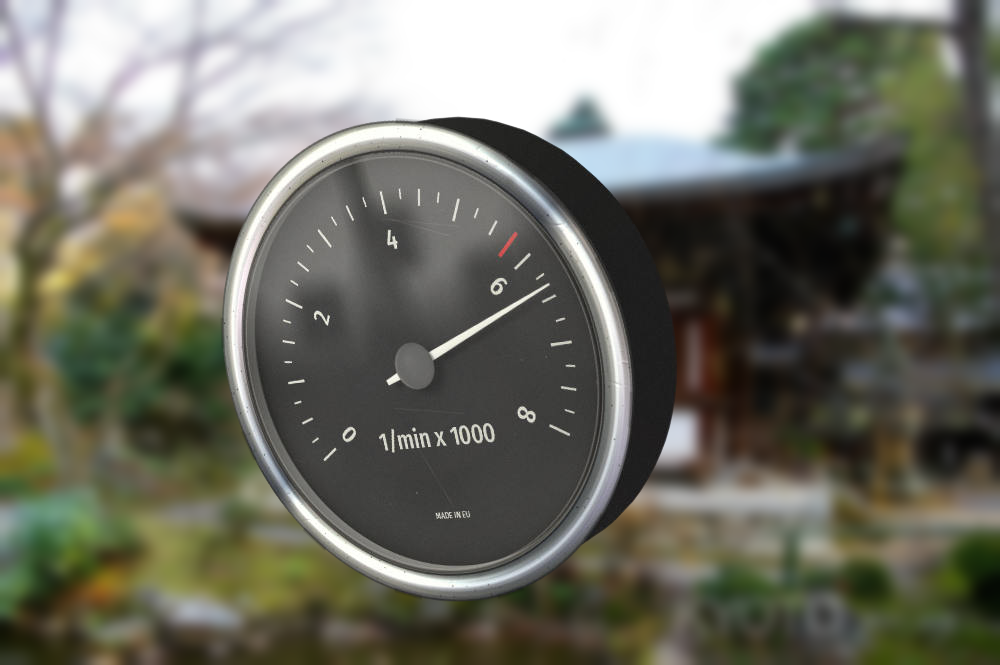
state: 6375 rpm
